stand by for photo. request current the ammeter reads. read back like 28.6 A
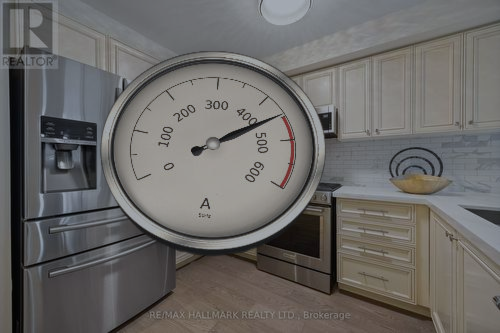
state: 450 A
